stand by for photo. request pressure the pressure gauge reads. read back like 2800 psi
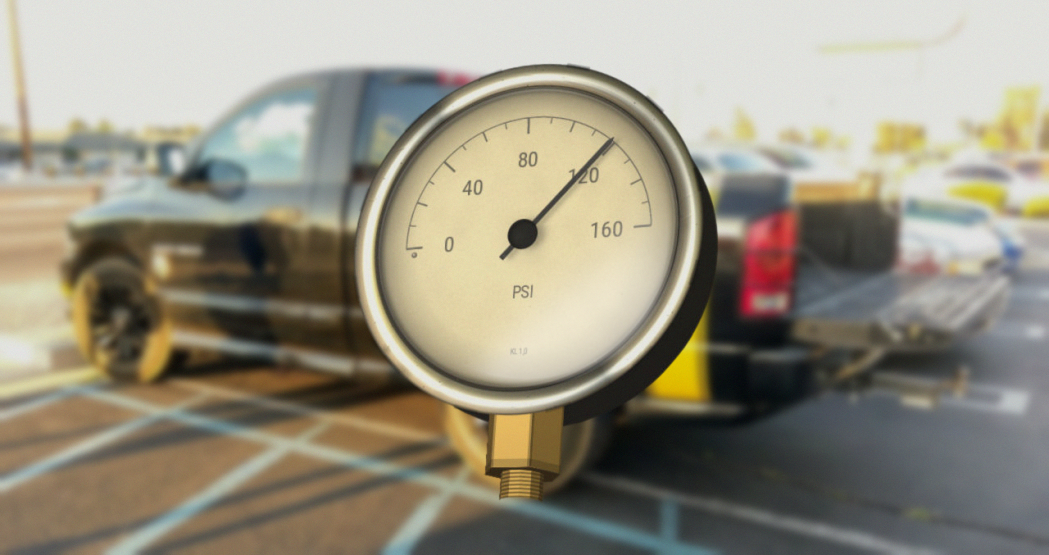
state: 120 psi
